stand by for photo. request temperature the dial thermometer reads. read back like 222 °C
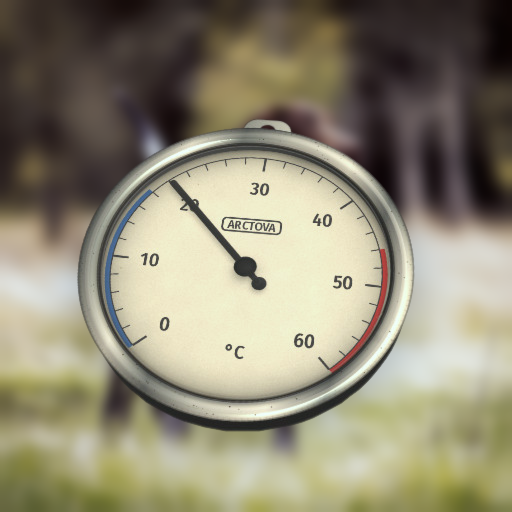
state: 20 °C
